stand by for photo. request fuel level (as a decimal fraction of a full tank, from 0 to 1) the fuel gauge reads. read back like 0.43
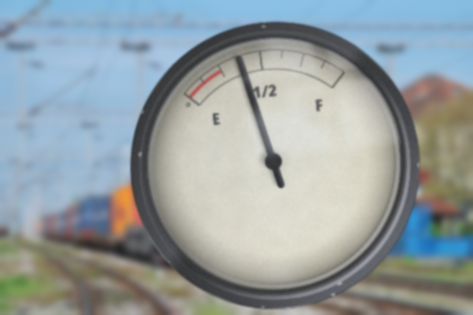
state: 0.375
